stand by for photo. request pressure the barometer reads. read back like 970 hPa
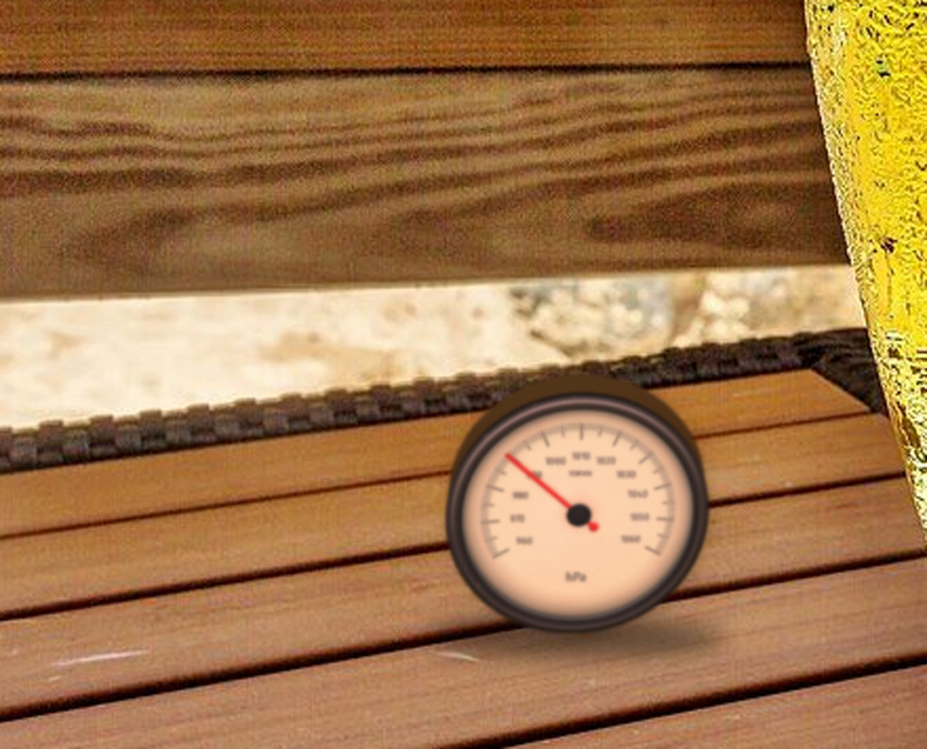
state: 990 hPa
